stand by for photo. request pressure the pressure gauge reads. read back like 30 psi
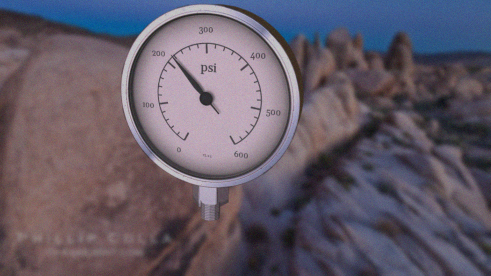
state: 220 psi
